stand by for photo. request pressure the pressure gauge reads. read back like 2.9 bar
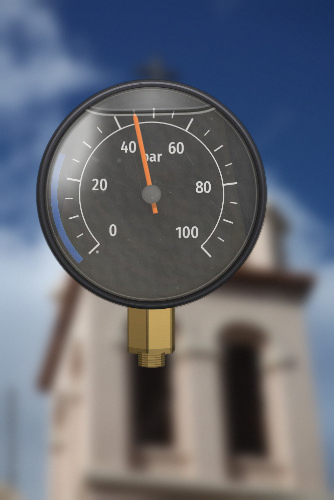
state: 45 bar
